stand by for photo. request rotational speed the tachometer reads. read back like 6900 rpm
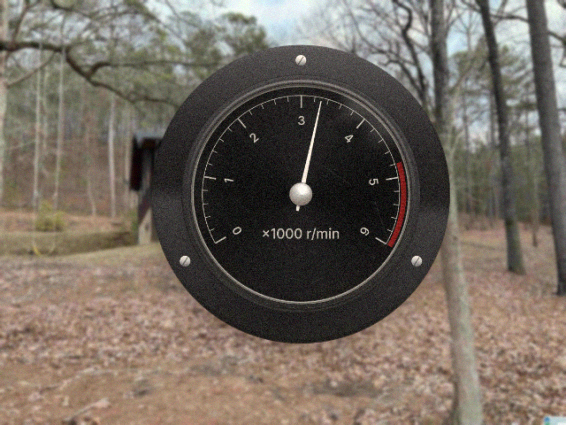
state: 3300 rpm
